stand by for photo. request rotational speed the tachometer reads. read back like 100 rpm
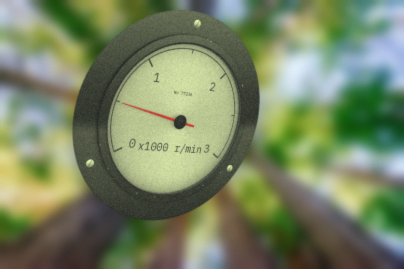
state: 500 rpm
